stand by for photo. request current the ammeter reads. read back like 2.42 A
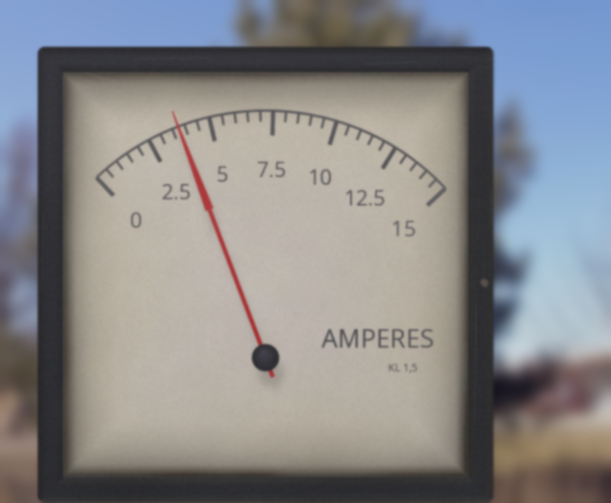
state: 3.75 A
